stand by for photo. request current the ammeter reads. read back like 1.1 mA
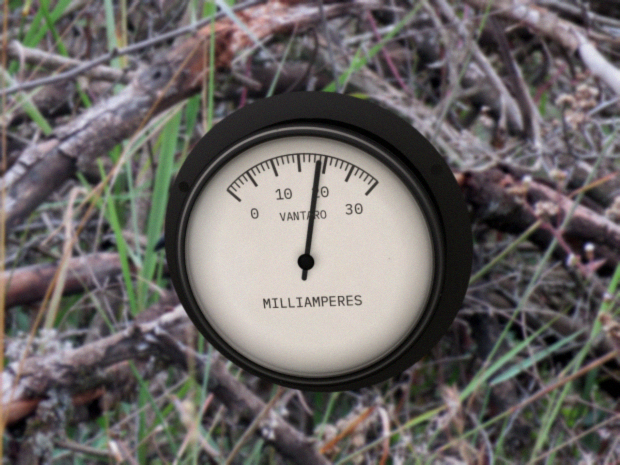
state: 19 mA
